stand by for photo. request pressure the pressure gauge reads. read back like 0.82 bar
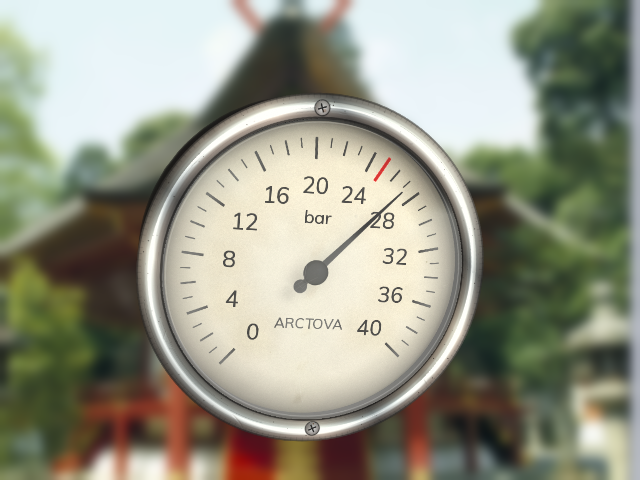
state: 27 bar
